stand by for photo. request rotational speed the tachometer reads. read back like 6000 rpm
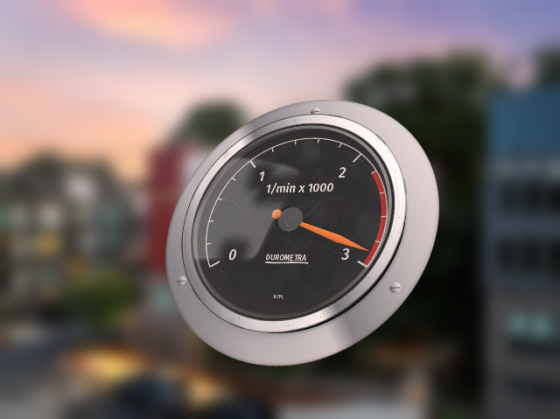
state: 2900 rpm
